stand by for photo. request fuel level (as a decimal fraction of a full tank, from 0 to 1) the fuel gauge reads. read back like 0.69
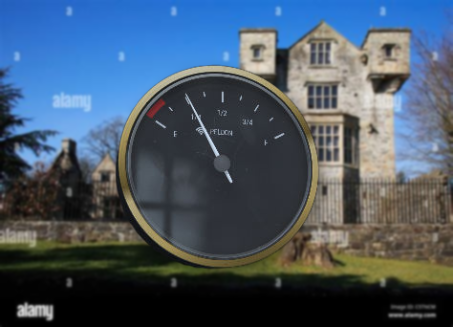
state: 0.25
